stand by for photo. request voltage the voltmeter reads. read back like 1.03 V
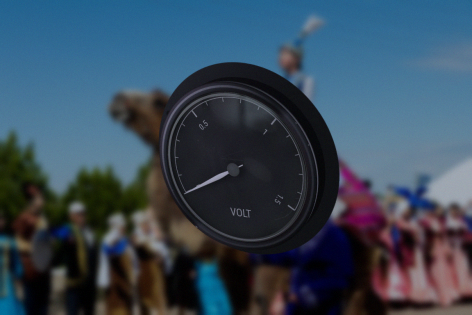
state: 0 V
